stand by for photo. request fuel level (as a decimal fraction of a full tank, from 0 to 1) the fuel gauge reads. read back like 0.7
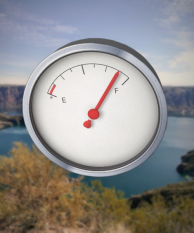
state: 0.875
